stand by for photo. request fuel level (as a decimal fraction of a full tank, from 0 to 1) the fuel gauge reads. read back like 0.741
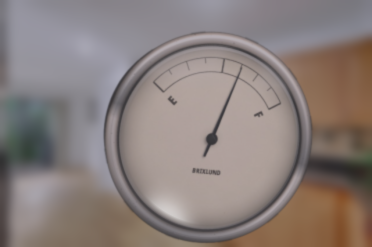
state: 0.625
